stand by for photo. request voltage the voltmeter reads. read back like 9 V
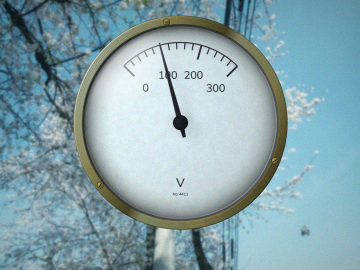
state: 100 V
